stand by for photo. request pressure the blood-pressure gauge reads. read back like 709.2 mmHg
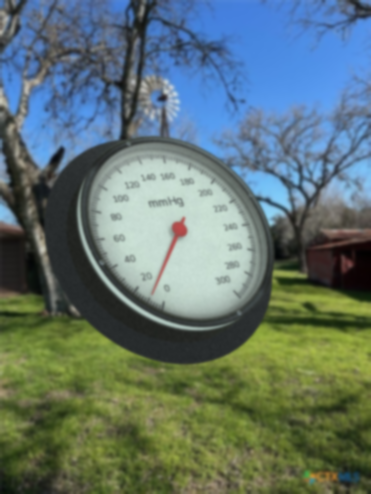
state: 10 mmHg
